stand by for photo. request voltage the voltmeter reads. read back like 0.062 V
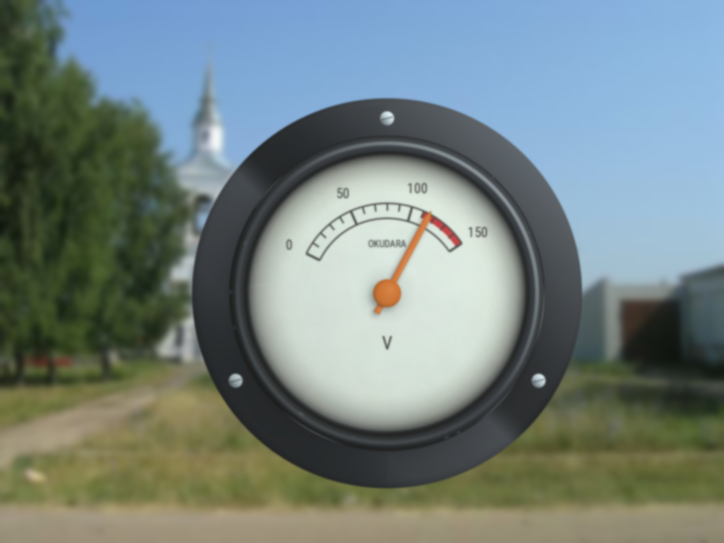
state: 115 V
